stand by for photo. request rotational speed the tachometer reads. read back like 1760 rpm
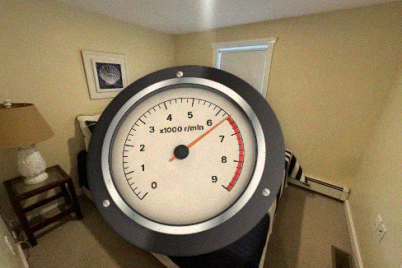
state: 6400 rpm
